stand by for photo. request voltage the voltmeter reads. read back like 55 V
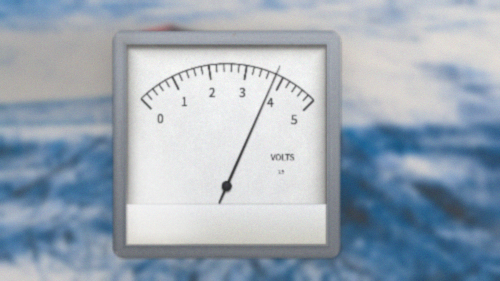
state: 3.8 V
